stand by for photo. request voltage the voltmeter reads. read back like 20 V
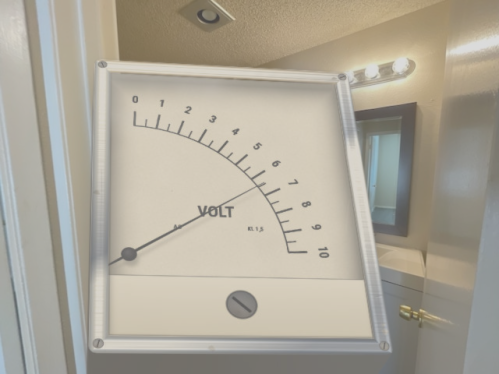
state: 6.5 V
